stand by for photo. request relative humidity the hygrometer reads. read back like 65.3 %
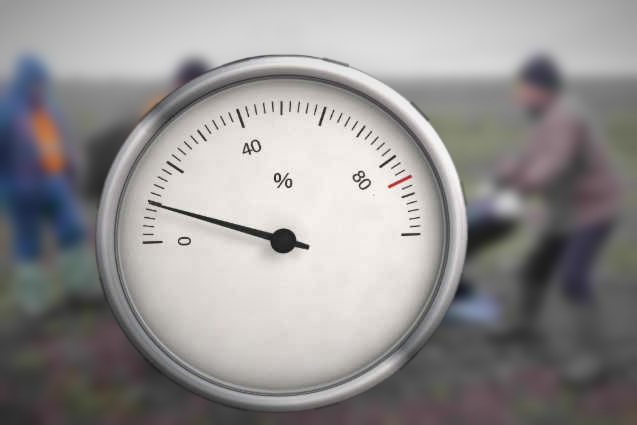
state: 10 %
